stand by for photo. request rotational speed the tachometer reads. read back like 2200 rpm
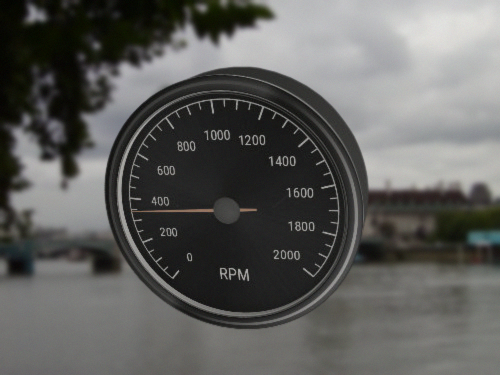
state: 350 rpm
